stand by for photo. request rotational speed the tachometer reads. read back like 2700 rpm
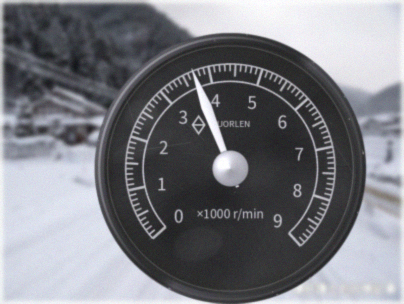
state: 3700 rpm
